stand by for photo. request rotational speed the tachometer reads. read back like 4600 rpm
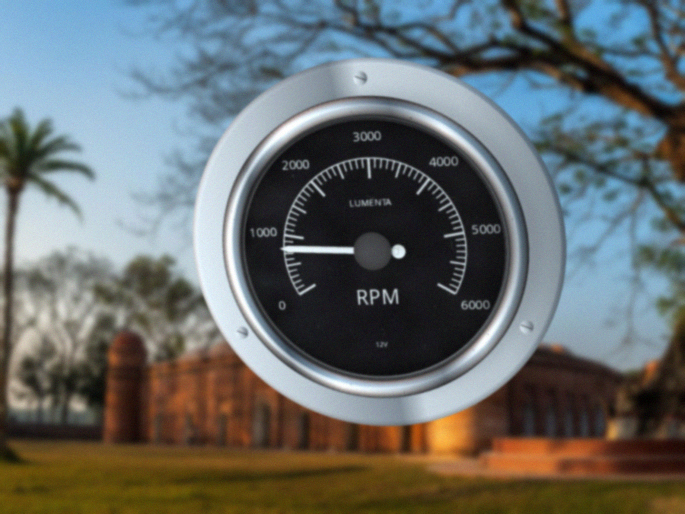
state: 800 rpm
